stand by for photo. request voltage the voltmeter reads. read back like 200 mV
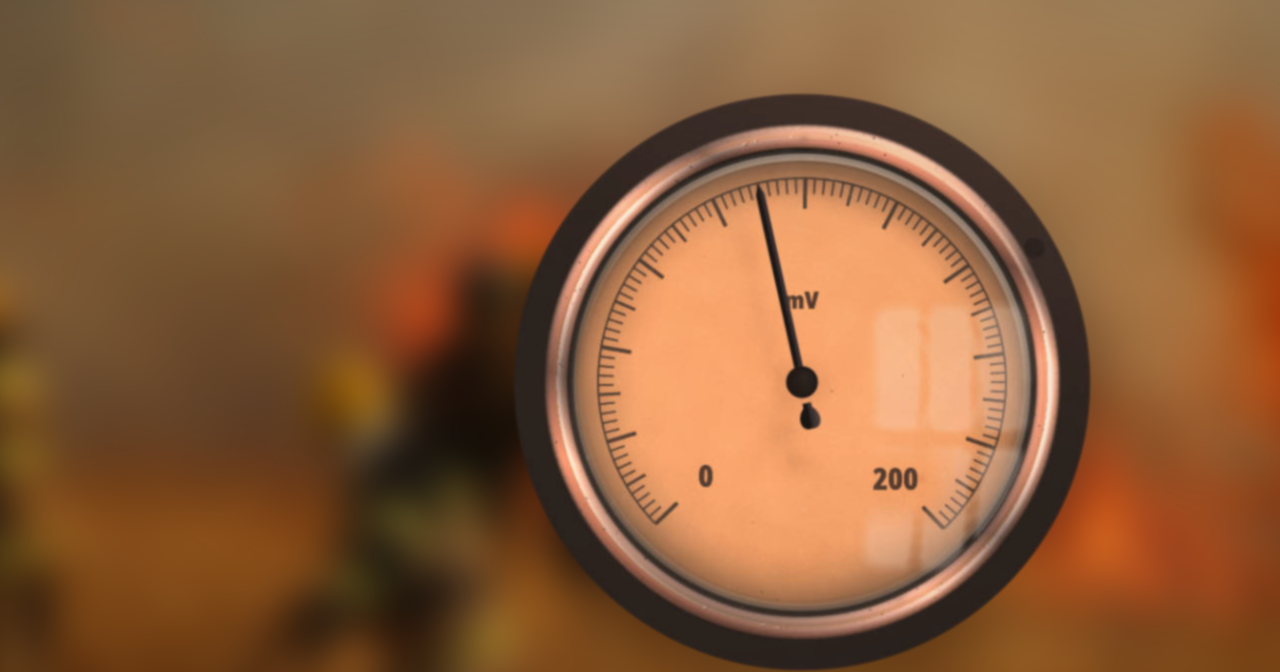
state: 90 mV
